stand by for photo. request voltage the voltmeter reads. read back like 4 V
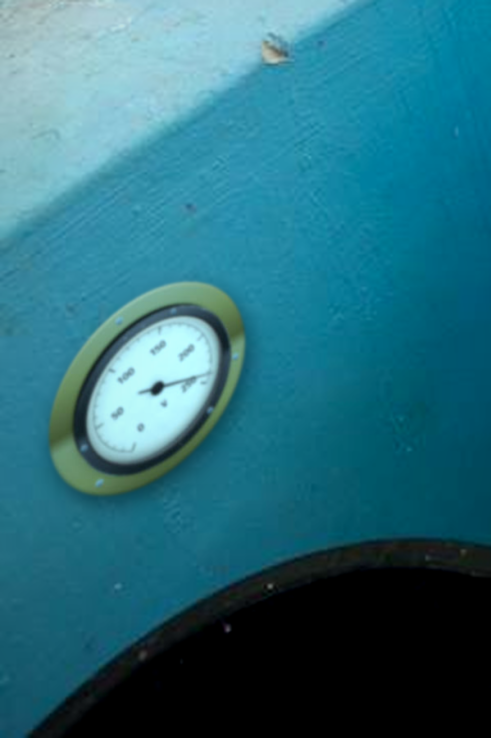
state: 240 V
